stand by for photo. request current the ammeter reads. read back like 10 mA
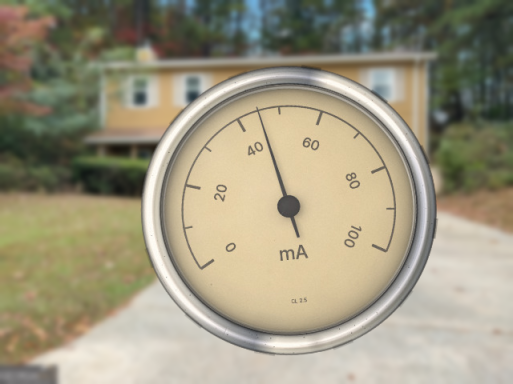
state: 45 mA
